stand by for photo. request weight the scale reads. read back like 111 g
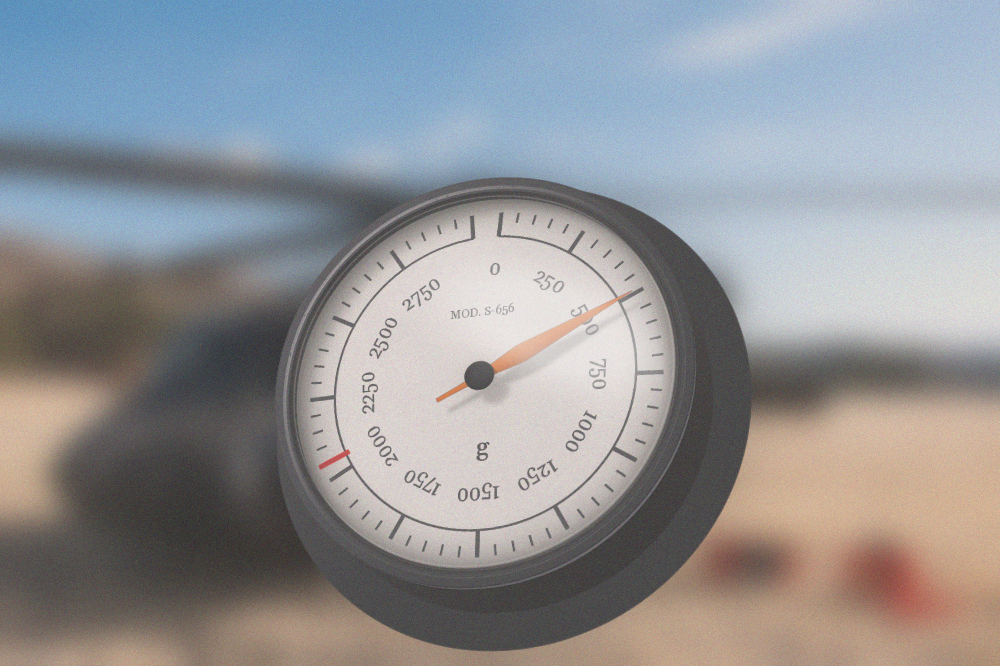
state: 500 g
